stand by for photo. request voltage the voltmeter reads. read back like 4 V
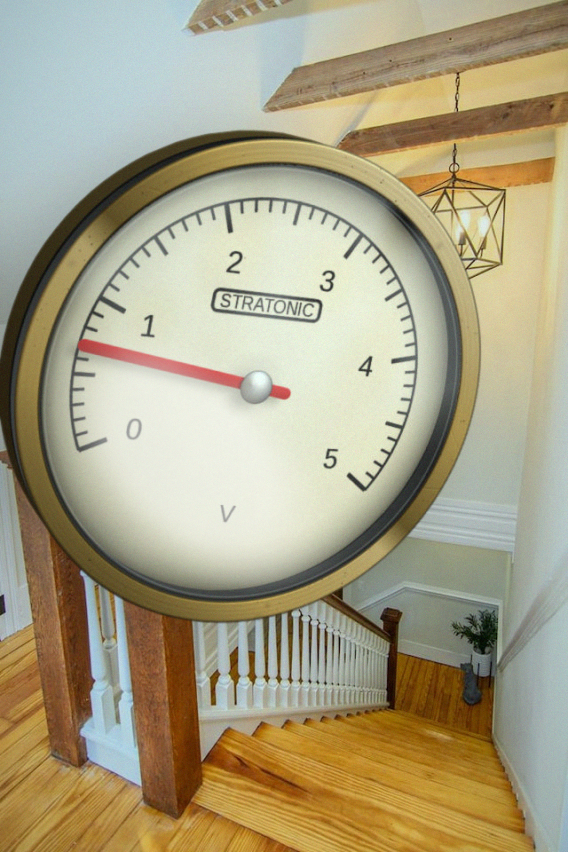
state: 0.7 V
